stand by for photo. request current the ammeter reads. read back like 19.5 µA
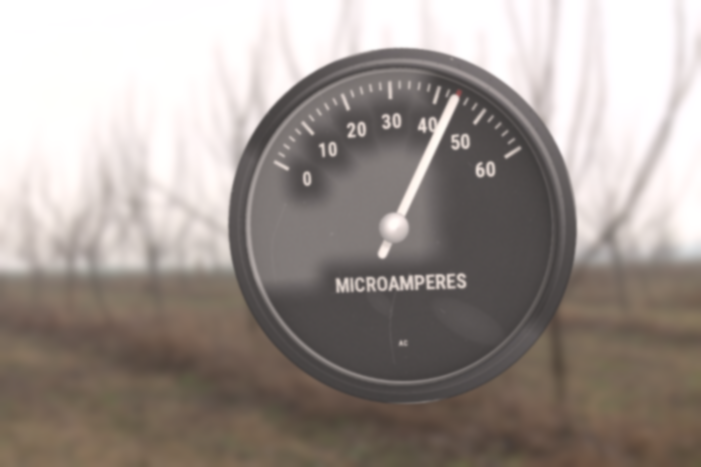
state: 44 µA
